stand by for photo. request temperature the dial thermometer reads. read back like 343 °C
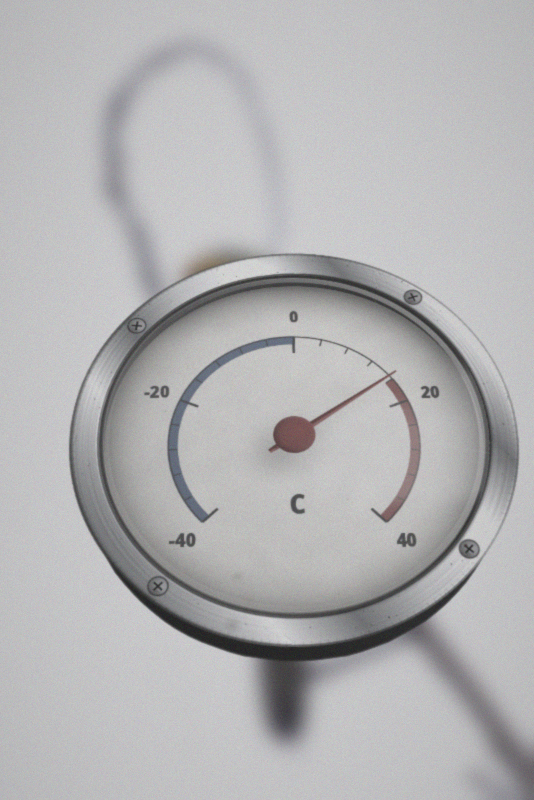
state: 16 °C
